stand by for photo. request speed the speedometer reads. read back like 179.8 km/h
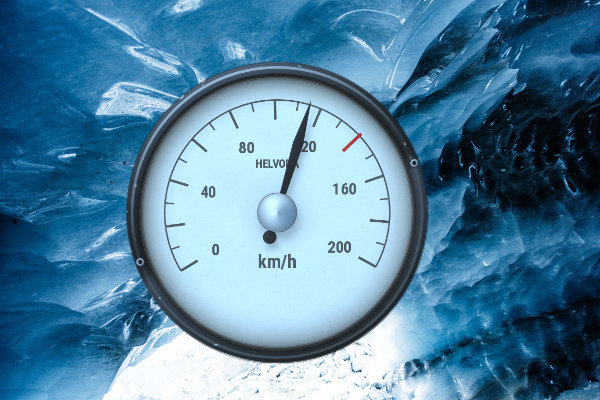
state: 115 km/h
